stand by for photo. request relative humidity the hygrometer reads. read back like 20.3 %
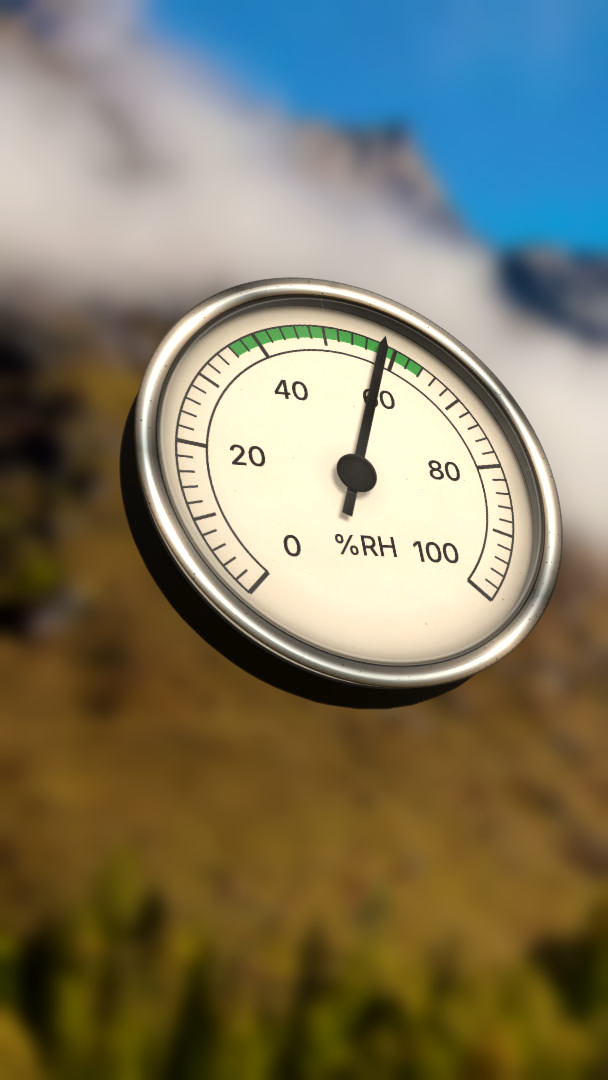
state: 58 %
